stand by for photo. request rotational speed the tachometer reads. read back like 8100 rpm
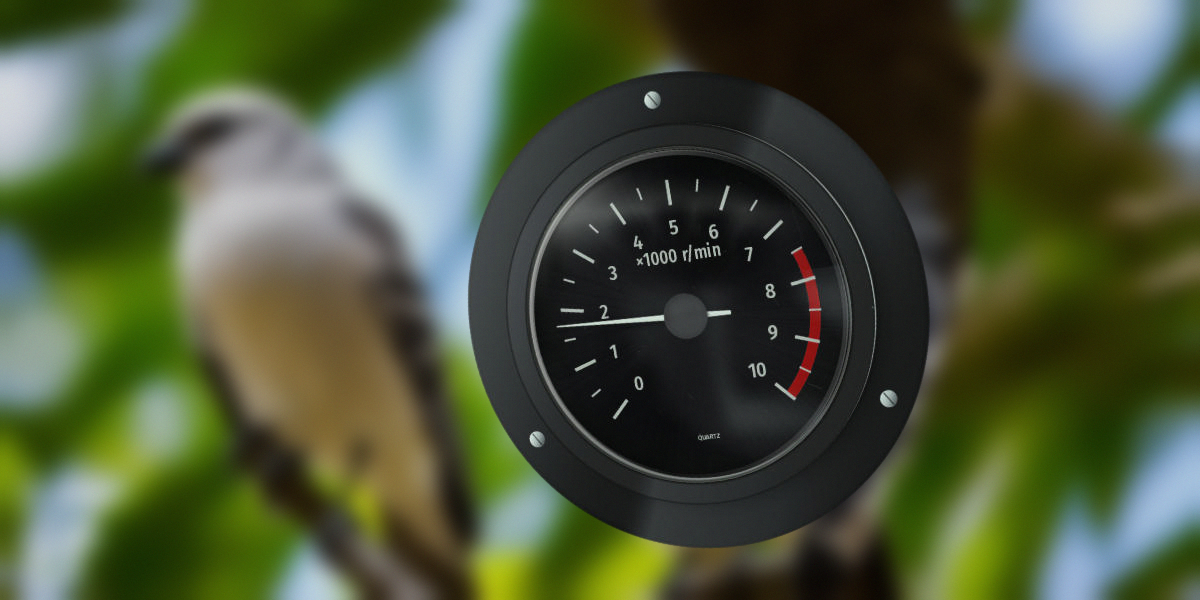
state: 1750 rpm
